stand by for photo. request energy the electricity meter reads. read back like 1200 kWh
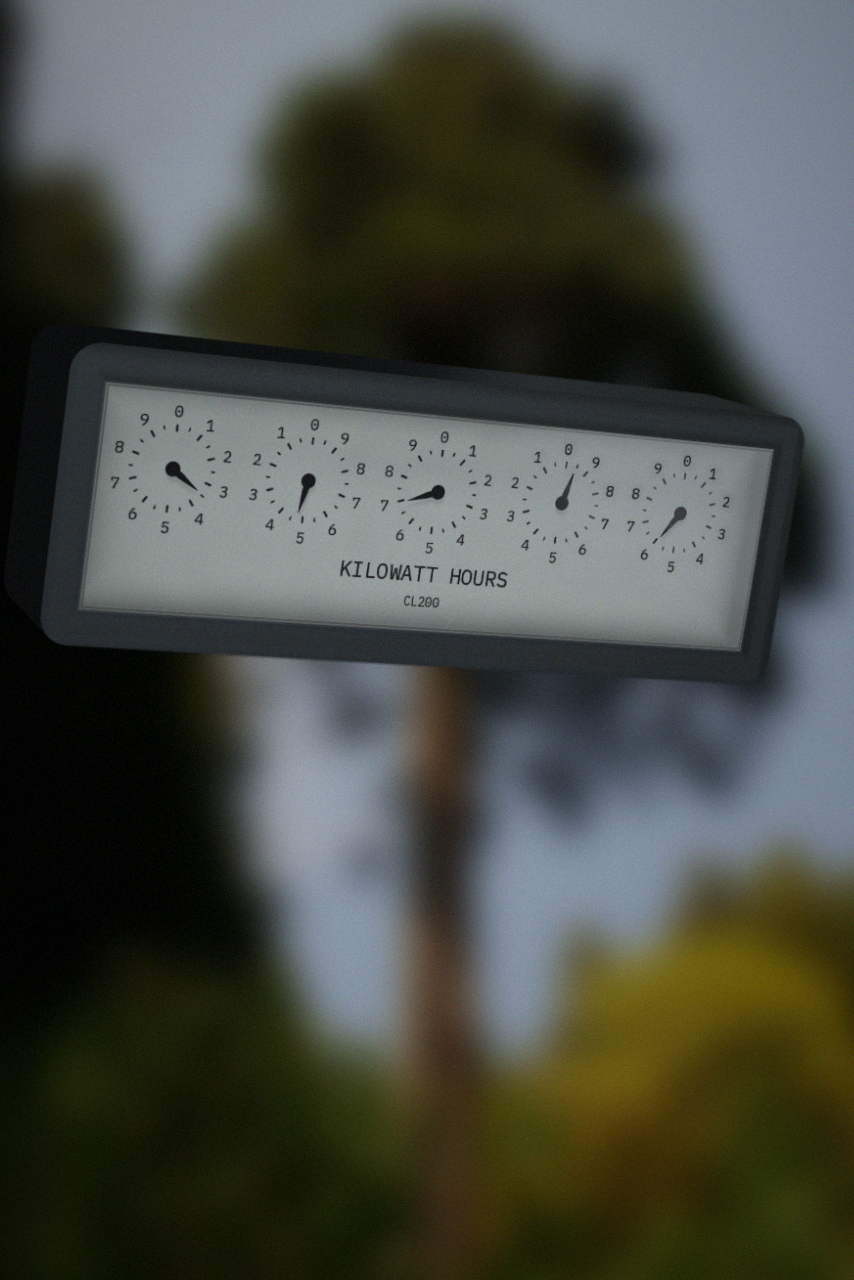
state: 34696 kWh
